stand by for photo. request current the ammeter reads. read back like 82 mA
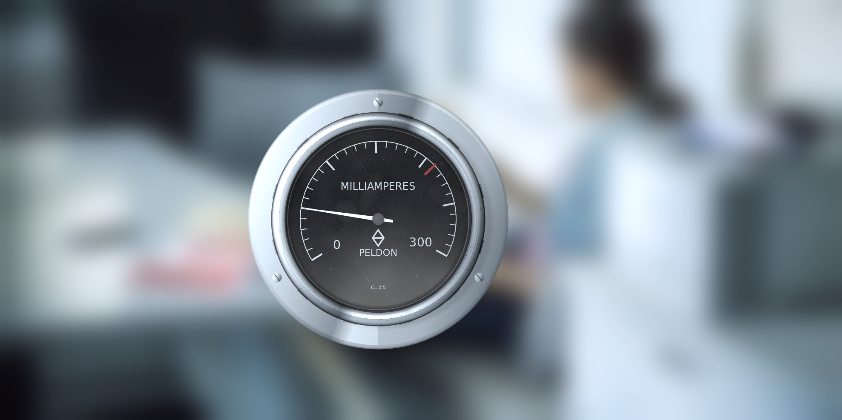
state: 50 mA
